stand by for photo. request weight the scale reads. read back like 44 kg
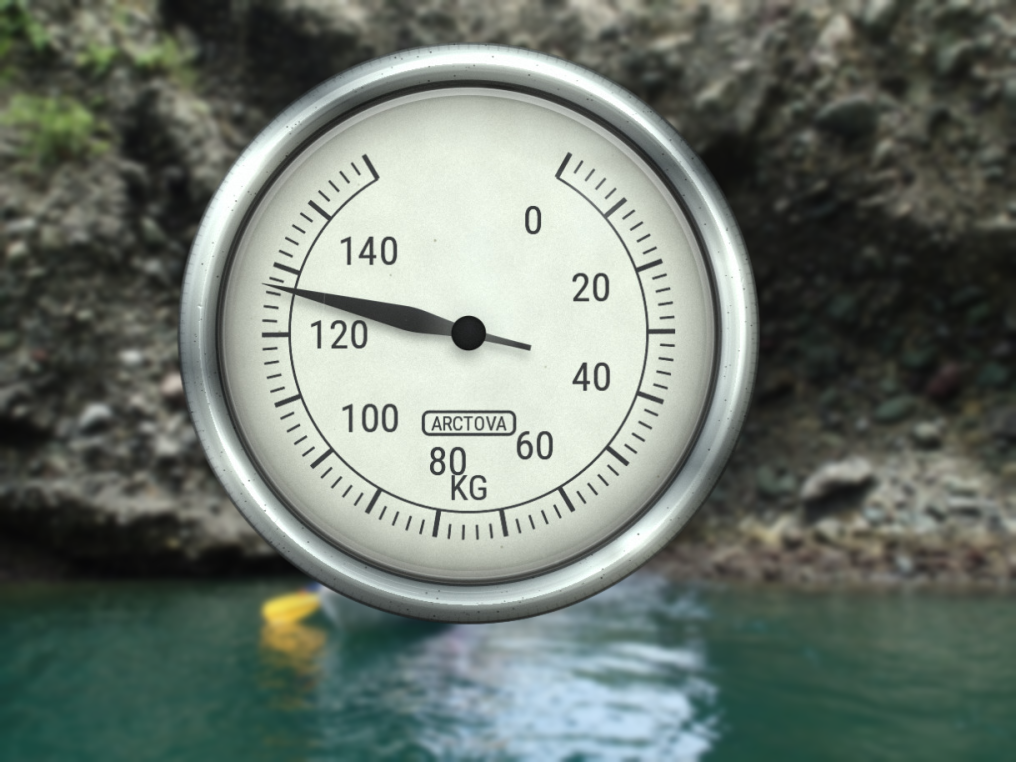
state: 127 kg
